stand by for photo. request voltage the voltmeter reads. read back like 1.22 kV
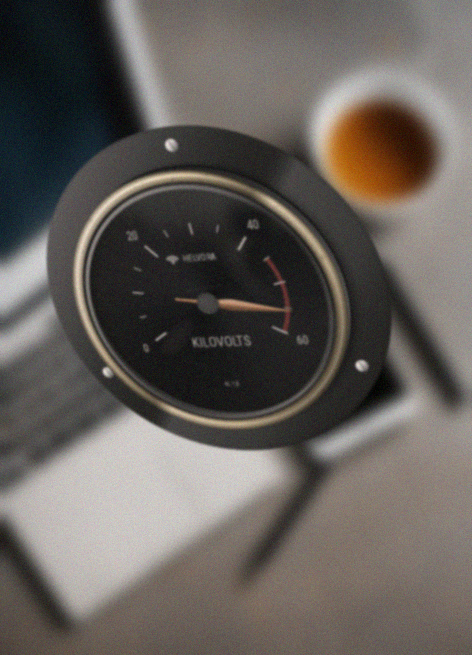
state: 55 kV
